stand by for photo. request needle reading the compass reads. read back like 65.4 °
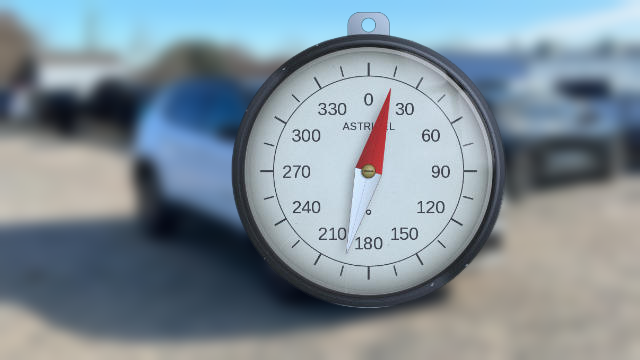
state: 15 °
